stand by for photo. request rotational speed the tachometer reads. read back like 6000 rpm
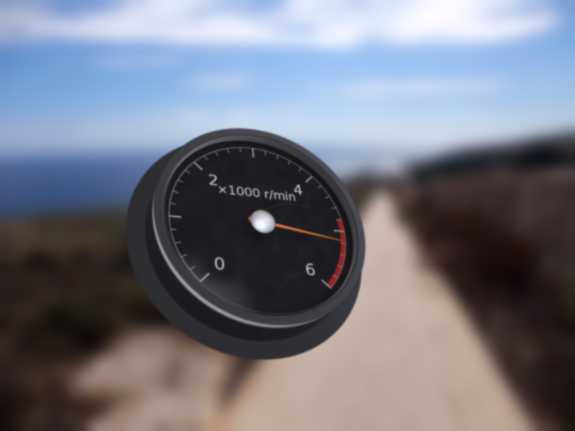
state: 5200 rpm
